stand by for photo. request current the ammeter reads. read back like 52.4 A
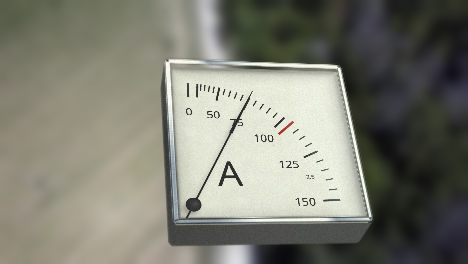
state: 75 A
